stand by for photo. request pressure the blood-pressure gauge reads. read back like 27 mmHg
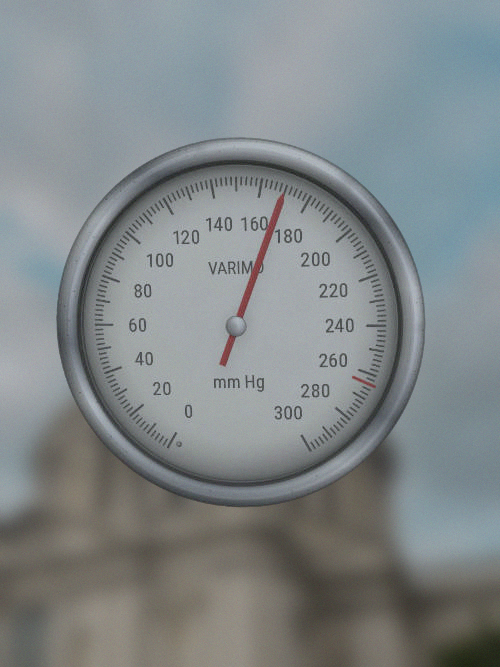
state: 170 mmHg
